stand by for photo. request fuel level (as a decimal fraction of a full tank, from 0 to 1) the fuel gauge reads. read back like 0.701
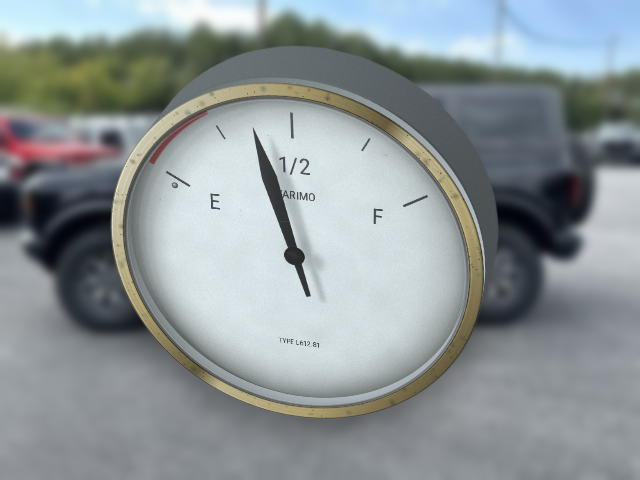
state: 0.375
